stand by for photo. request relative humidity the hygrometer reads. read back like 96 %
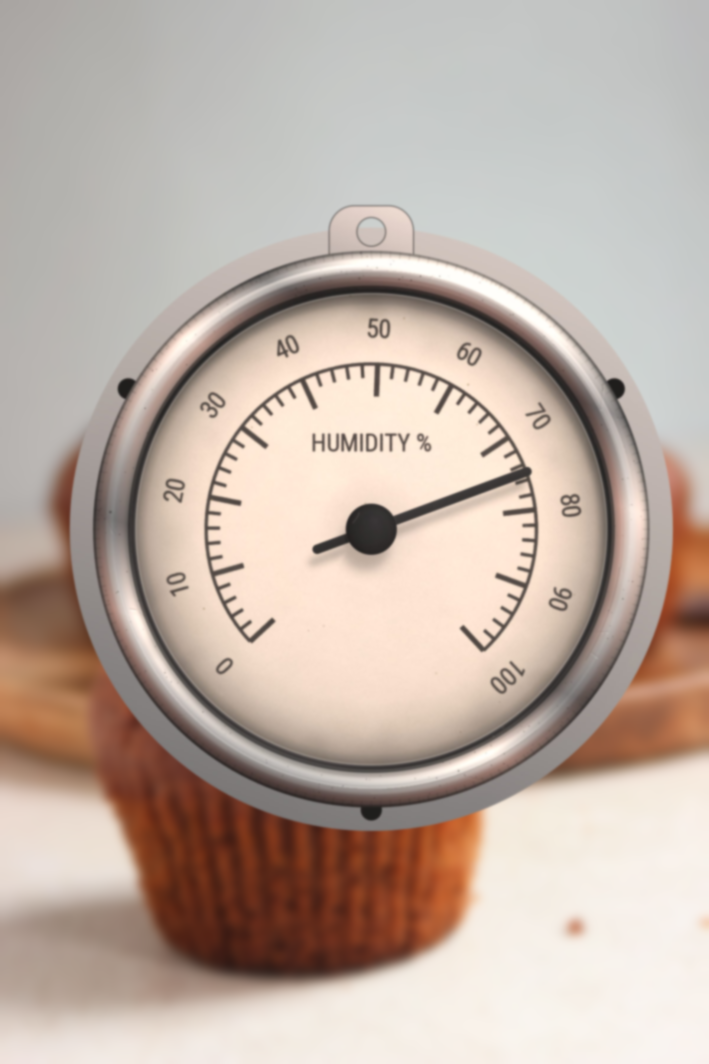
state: 75 %
